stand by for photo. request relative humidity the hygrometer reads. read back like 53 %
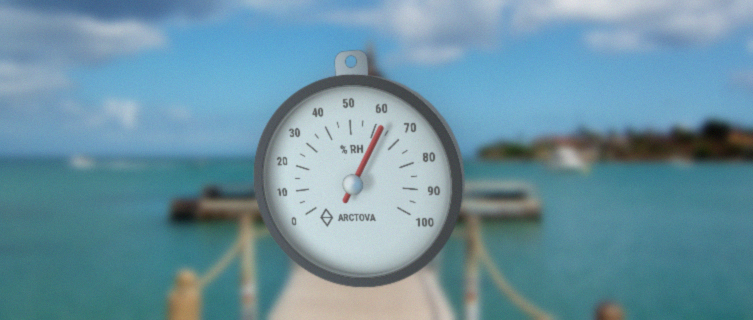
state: 62.5 %
